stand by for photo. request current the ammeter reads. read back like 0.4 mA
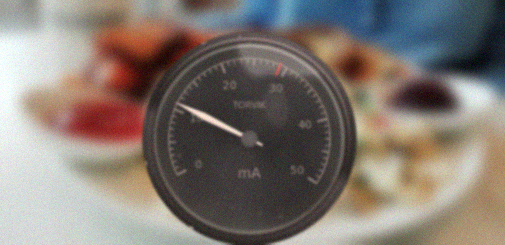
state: 11 mA
